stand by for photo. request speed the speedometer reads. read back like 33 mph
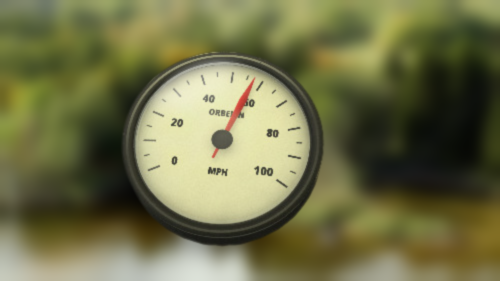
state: 57.5 mph
